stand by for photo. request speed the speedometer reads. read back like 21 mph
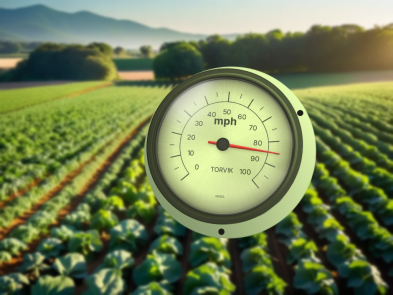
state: 85 mph
